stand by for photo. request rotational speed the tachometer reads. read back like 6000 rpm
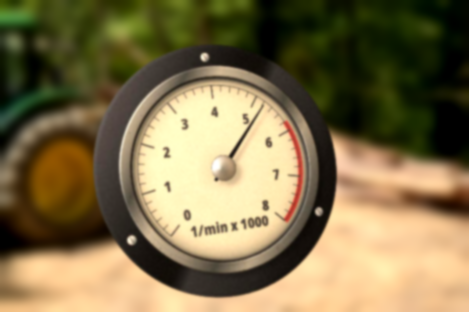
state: 5200 rpm
